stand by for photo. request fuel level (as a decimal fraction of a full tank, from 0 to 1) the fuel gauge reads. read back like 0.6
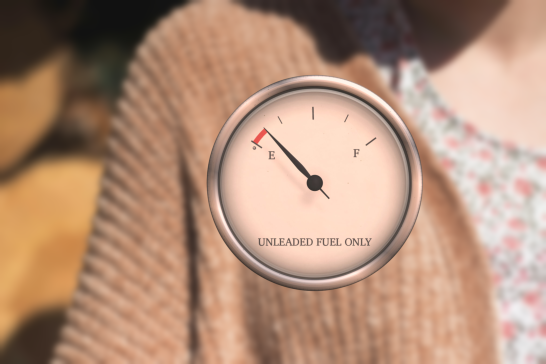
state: 0.125
